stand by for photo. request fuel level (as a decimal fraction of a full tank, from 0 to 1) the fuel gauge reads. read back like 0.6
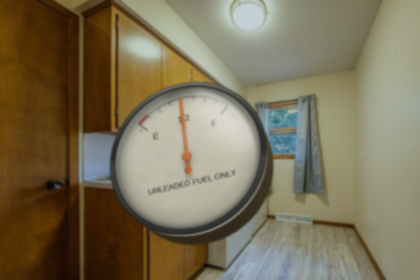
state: 0.5
